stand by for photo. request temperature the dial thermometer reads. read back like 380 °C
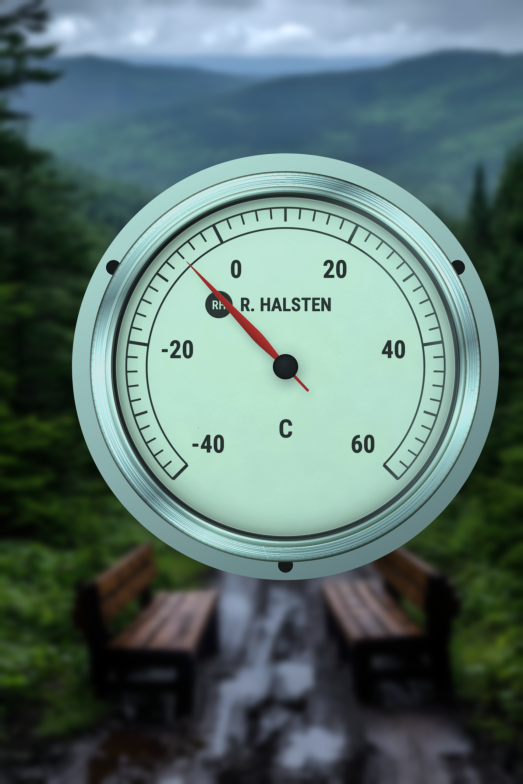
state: -6 °C
